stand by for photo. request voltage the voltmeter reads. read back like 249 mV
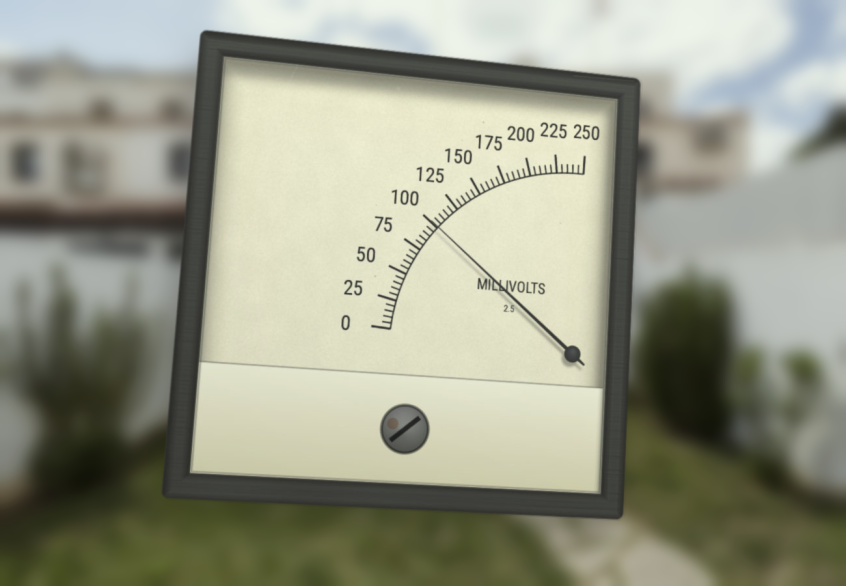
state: 100 mV
